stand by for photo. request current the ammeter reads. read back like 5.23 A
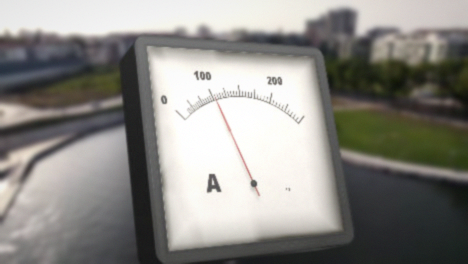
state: 100 A
